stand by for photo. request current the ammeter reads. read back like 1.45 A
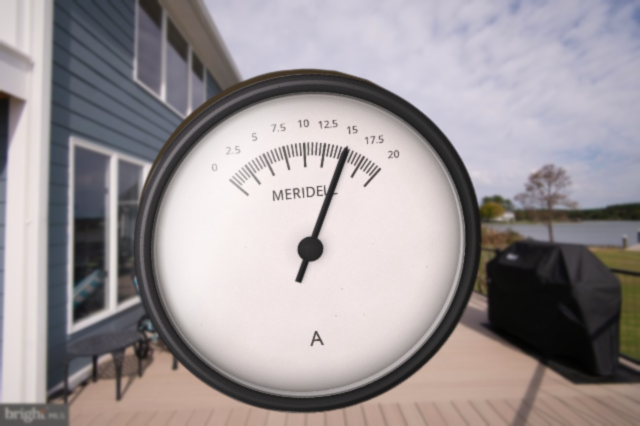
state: 15 A
